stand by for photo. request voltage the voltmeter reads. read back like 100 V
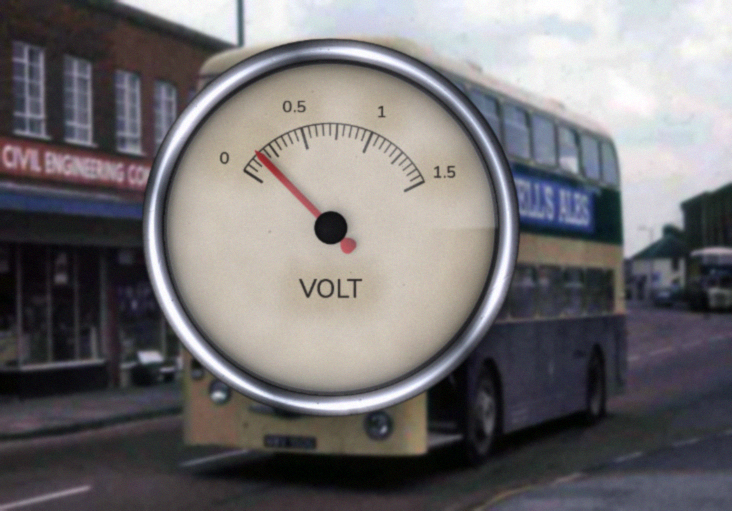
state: 0.15 V
